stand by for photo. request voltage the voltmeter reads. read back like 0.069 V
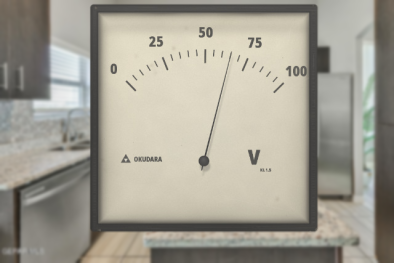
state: 65 V
